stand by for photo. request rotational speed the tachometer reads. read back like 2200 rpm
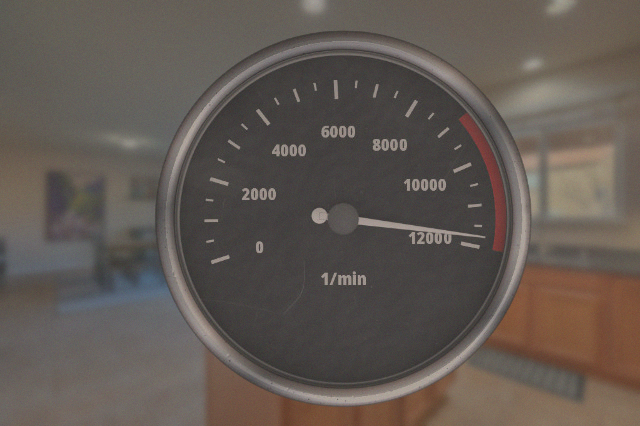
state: 11750 rpm
